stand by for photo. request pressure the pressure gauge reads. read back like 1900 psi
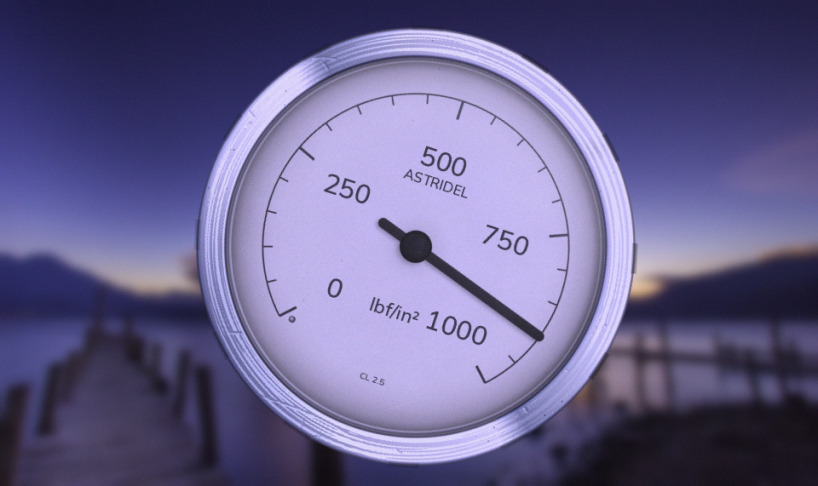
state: 900 psi
